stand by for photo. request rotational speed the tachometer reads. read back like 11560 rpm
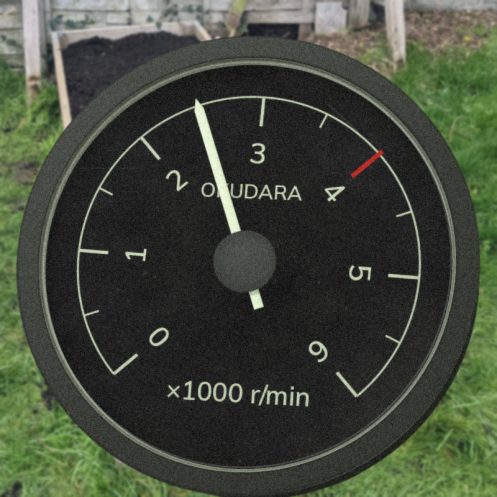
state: 2500 rpm
